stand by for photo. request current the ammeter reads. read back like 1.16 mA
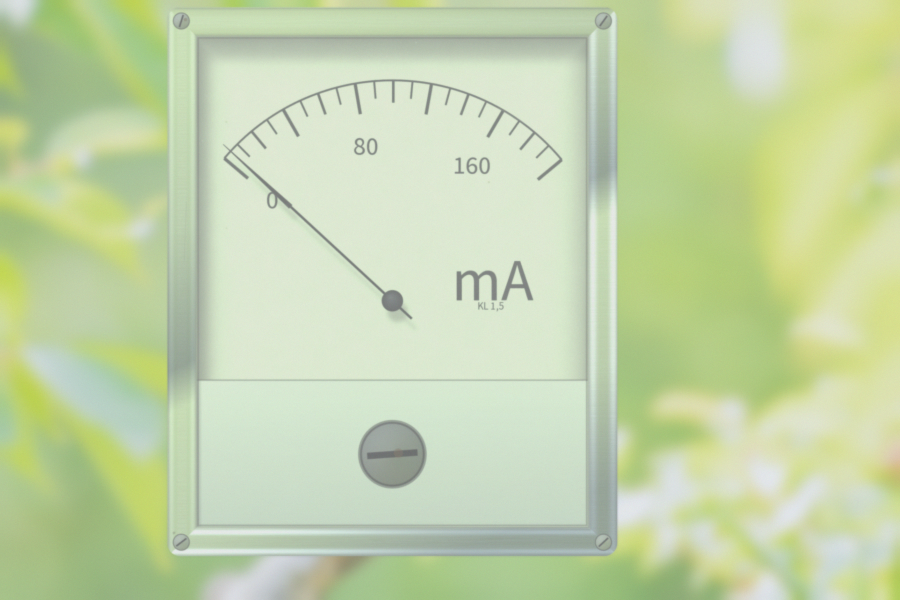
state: 5 mA
